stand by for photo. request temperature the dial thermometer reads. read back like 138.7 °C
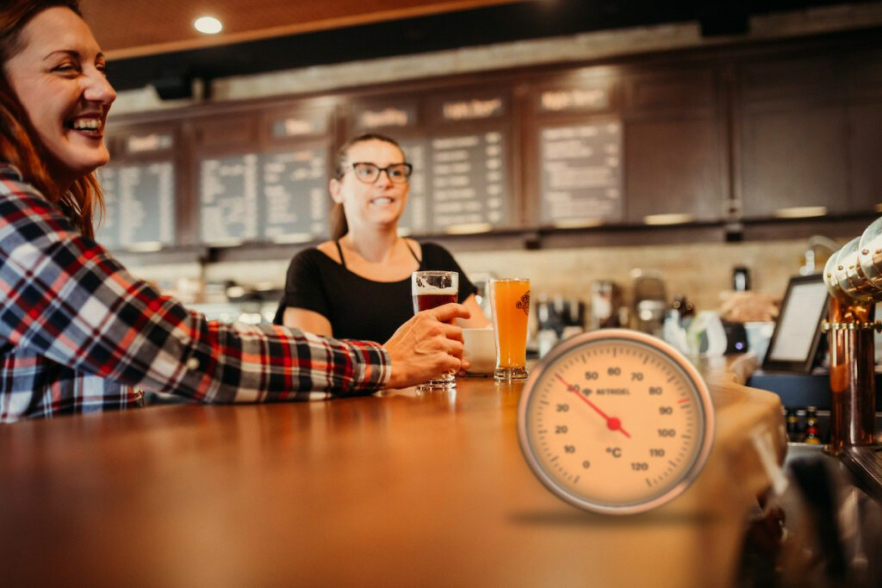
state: 40 °C
